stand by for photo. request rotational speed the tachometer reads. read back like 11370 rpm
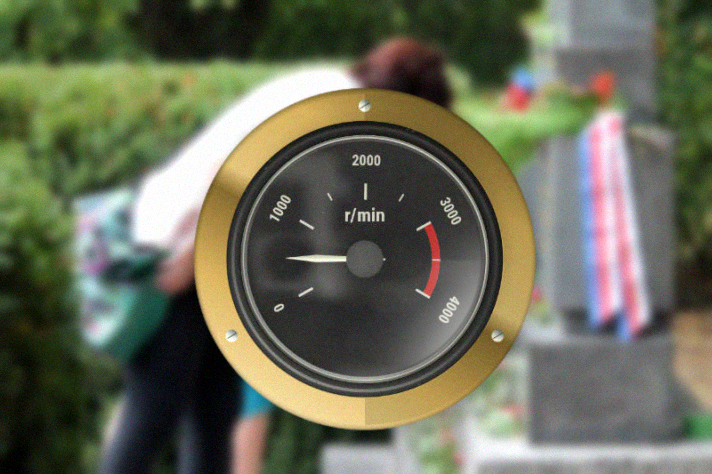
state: 500 rpm
